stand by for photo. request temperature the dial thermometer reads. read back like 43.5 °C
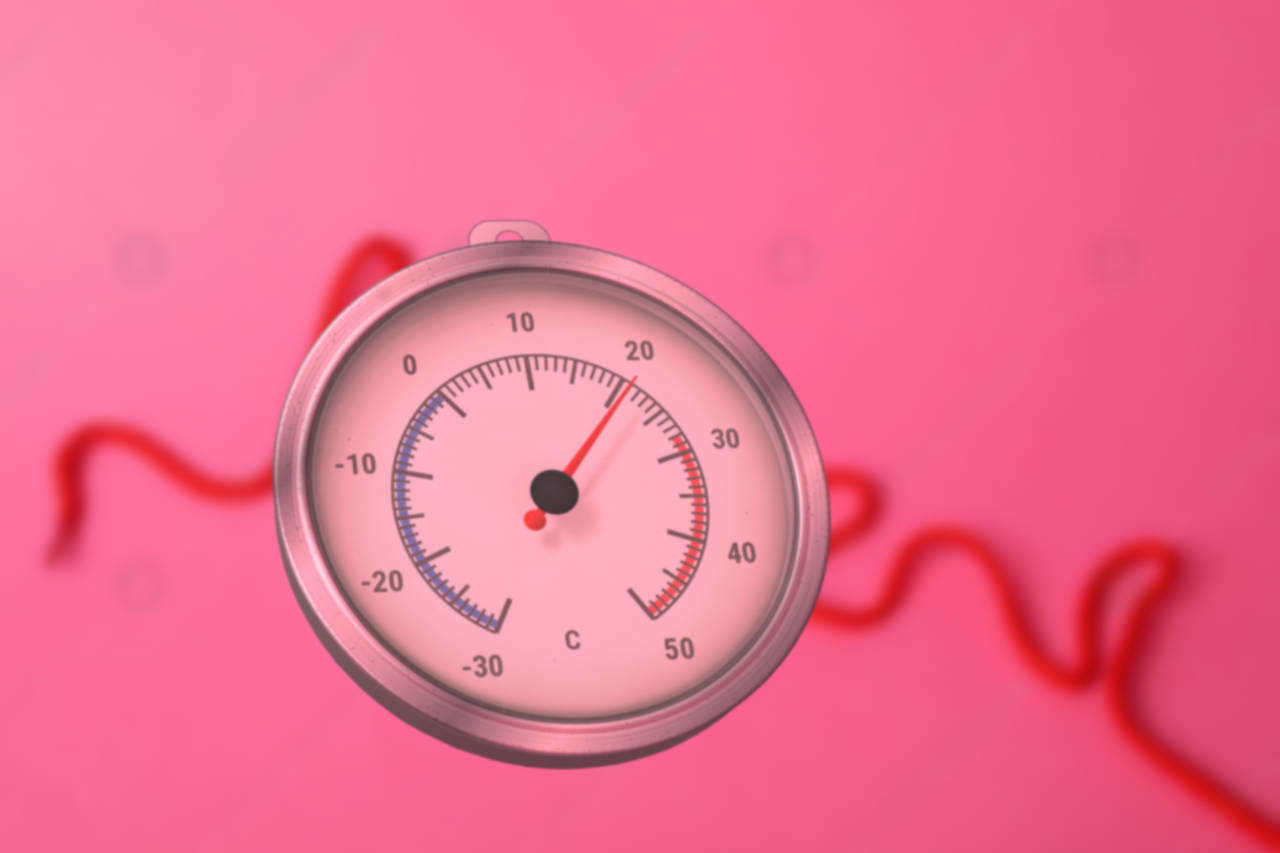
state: 21 °C
